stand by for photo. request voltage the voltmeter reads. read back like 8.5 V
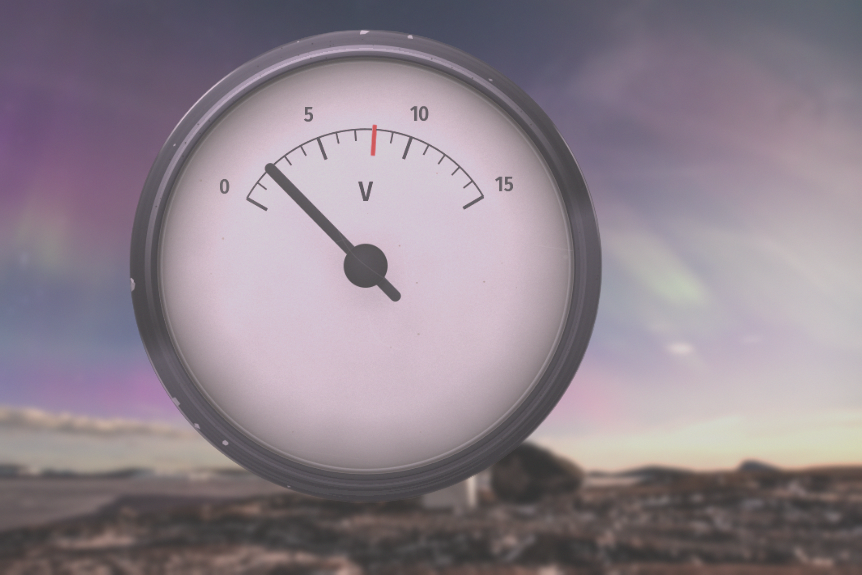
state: 2 V
